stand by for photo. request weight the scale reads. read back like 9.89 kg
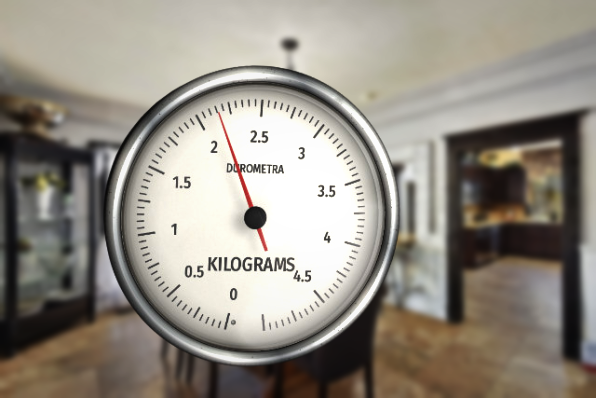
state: 2.15 kg
